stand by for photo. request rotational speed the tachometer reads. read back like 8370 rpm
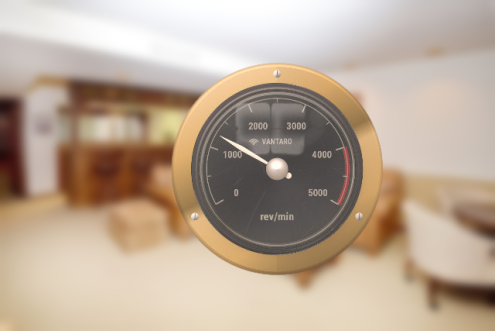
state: 1250 rpm
